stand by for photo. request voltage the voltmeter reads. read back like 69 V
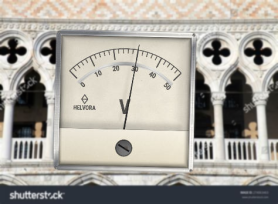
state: 30 V
